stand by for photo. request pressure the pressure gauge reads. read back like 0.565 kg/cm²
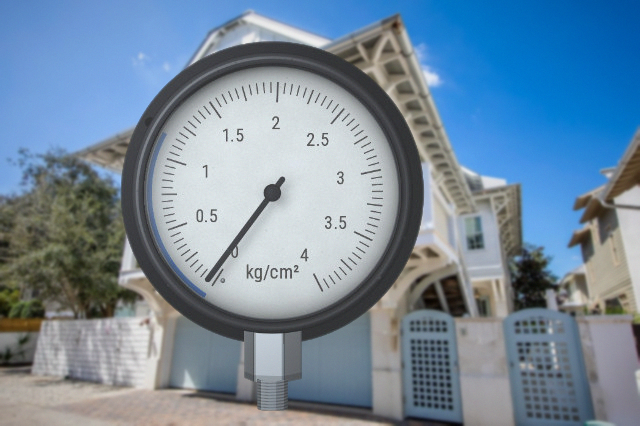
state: 0.05 kg/cm²
